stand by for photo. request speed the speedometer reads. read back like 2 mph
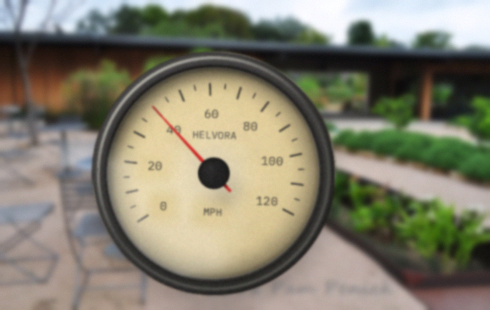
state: 40 mph
